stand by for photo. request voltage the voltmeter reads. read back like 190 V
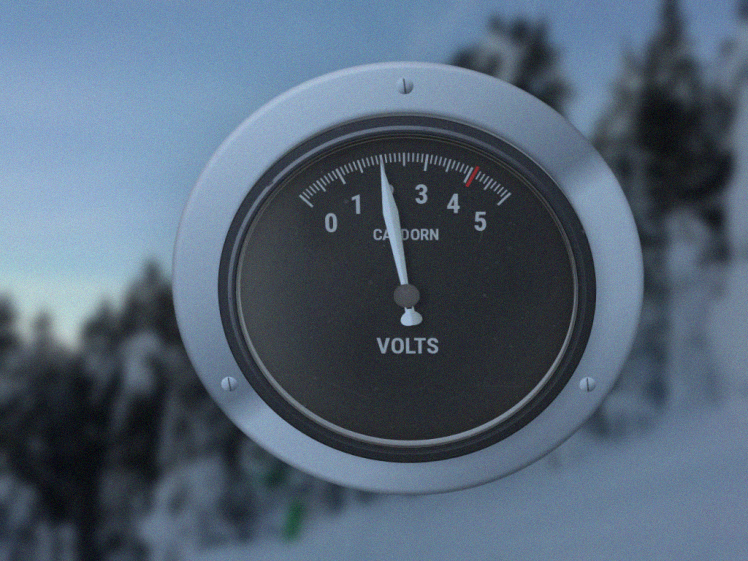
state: 2 V
